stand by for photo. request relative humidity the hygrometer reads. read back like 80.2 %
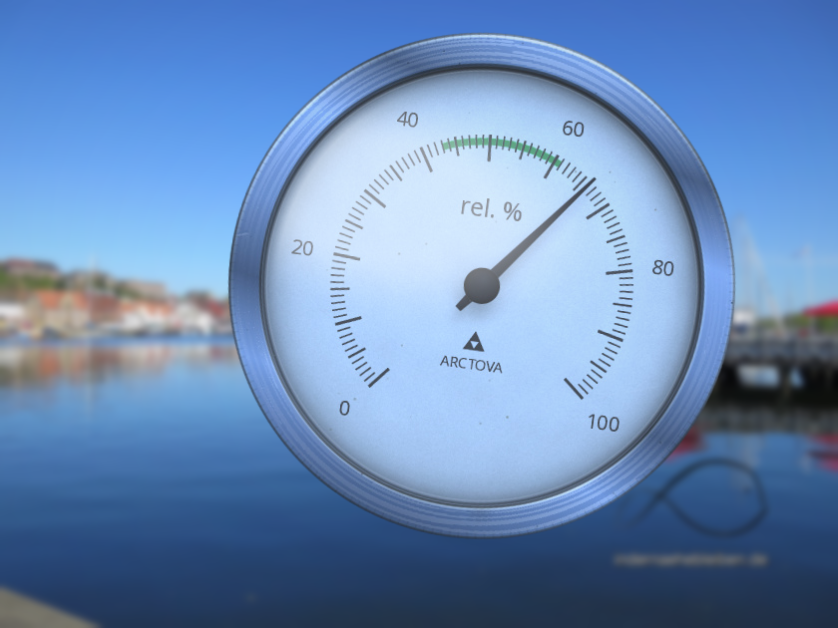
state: 66 %
